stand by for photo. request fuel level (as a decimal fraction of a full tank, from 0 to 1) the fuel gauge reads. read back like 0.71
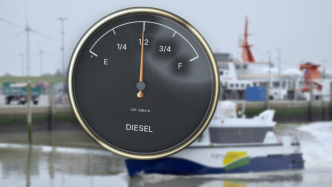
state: 0.5
